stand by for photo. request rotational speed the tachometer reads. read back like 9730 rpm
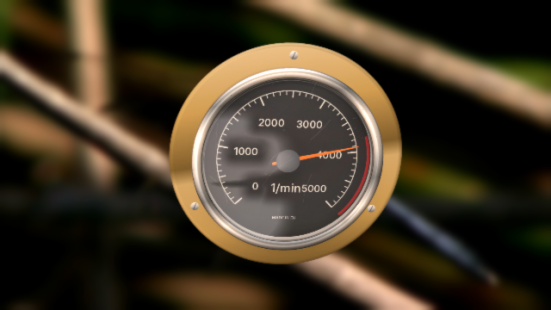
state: 3900 rpm
